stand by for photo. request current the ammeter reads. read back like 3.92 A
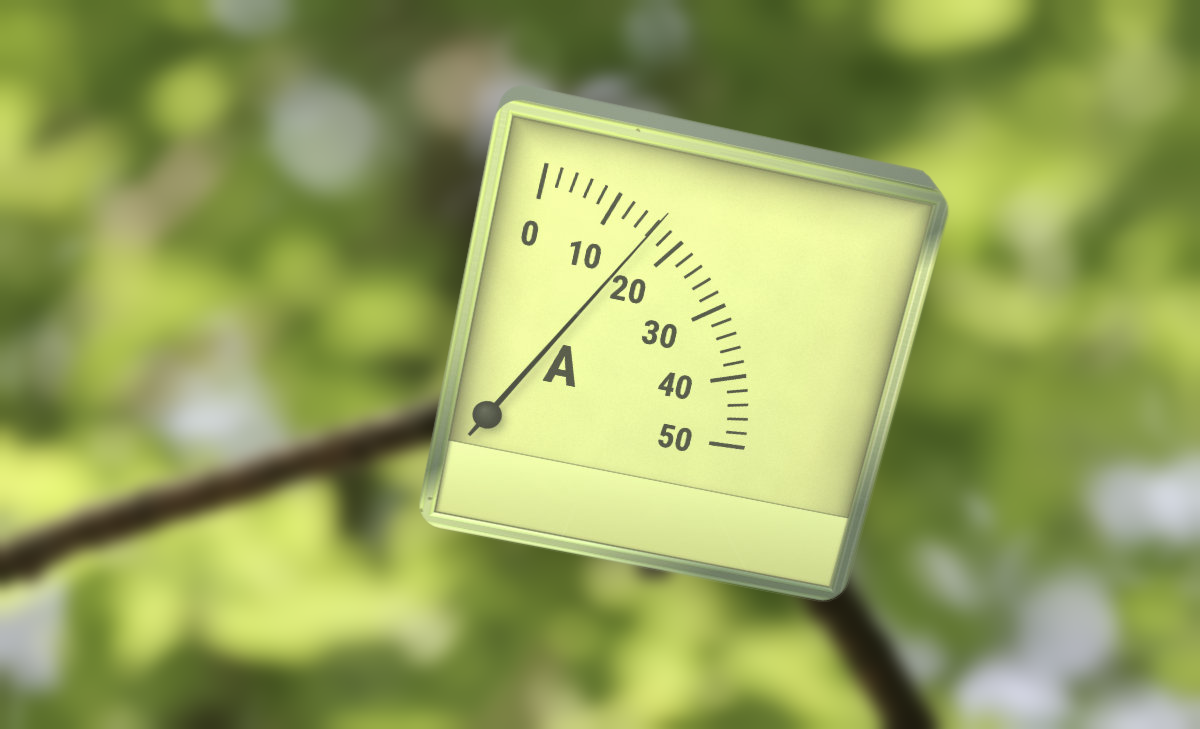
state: 16 A
